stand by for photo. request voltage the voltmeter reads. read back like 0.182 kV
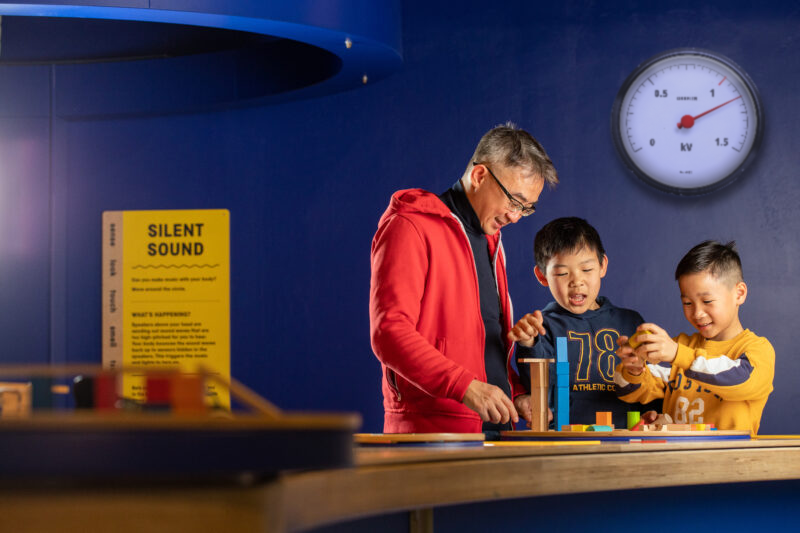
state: 1.15 kV
